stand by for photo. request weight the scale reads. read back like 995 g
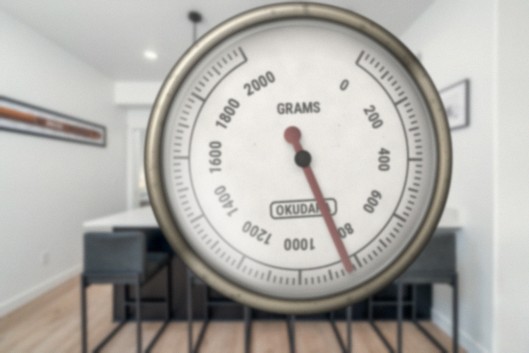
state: 840 g
